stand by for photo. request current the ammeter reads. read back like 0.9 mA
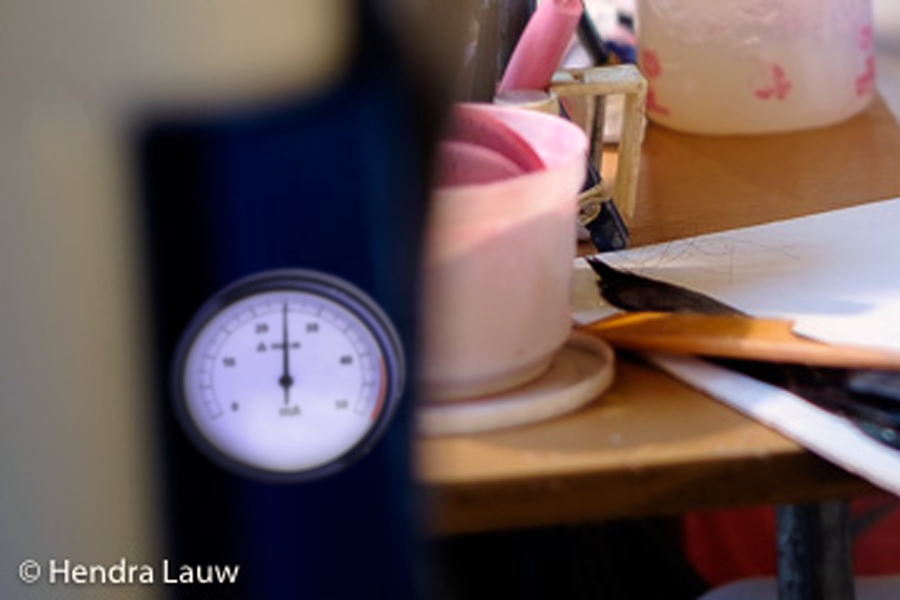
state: 25 mA
